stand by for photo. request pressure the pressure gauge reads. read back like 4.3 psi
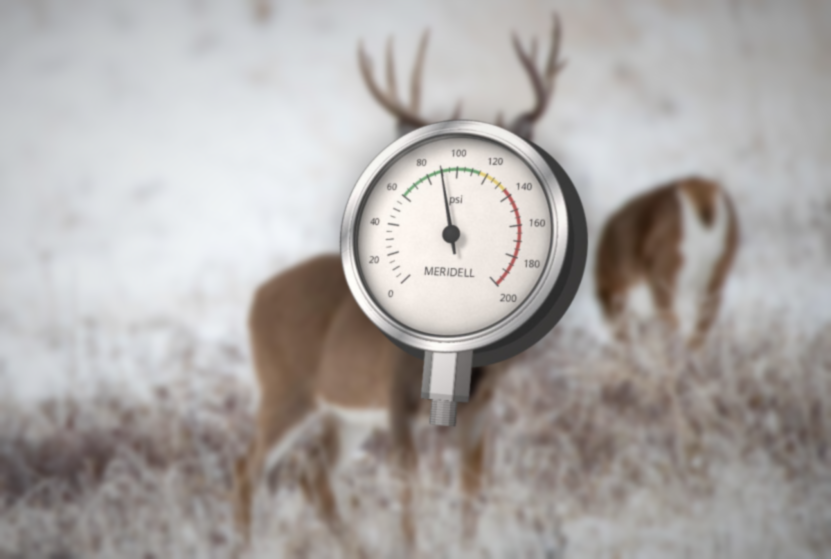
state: 90 psi
